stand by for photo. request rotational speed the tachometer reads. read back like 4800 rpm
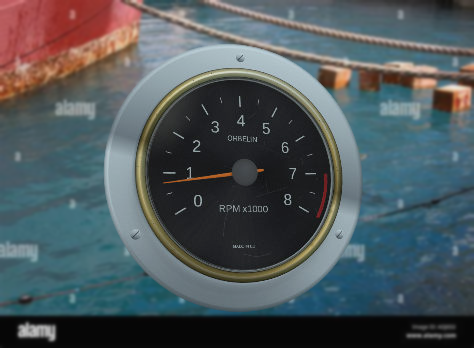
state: 750 rpm
